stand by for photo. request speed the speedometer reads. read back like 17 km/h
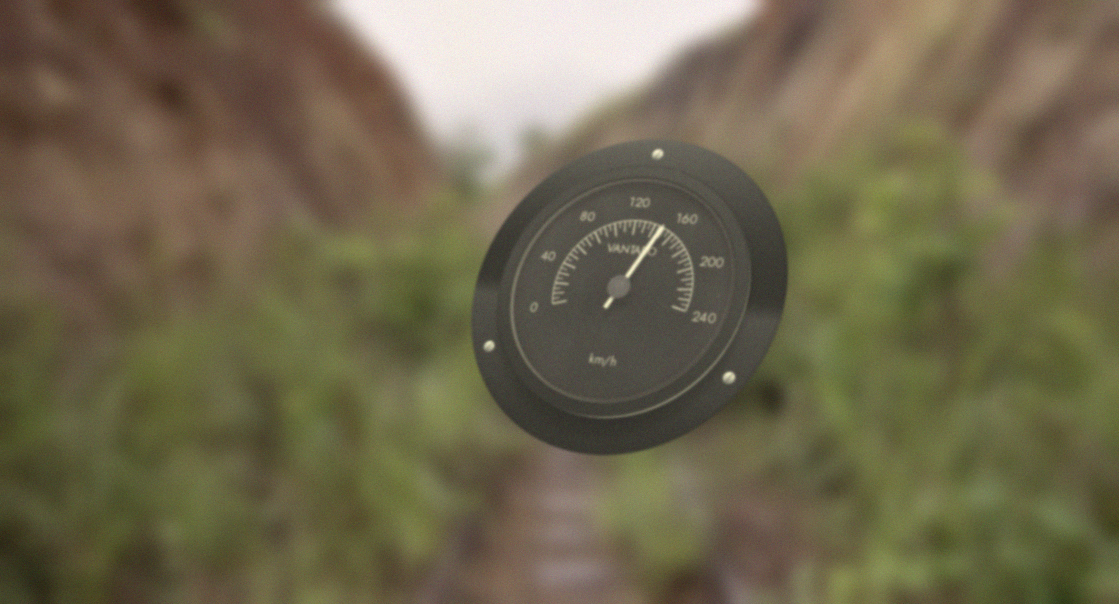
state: 150 km/h
